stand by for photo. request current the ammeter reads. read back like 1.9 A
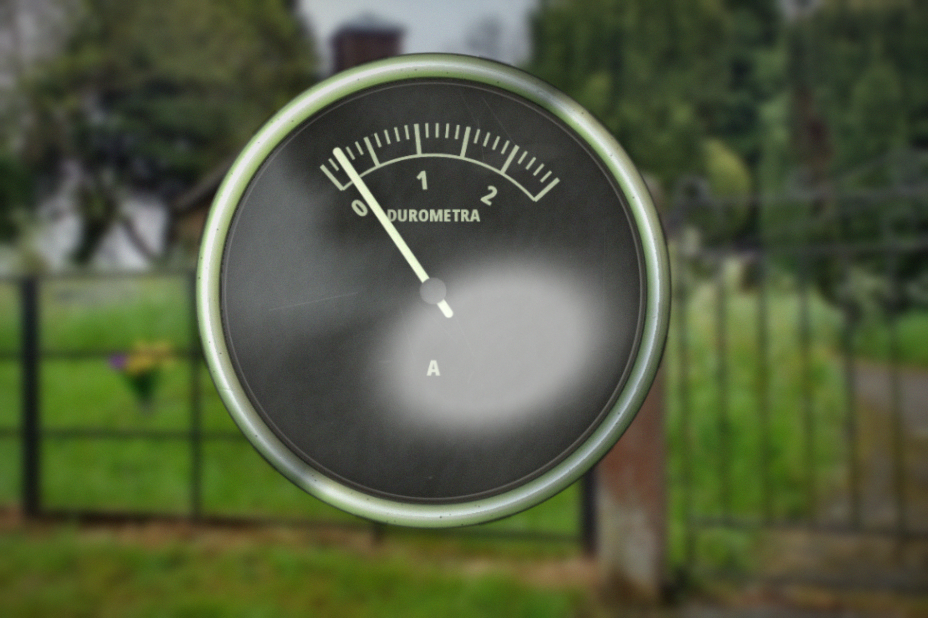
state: 0.2 A
